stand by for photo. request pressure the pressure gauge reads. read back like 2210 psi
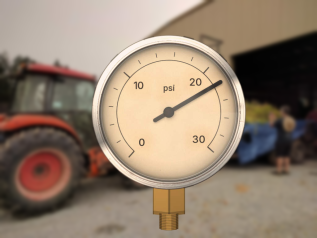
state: 22 psi
